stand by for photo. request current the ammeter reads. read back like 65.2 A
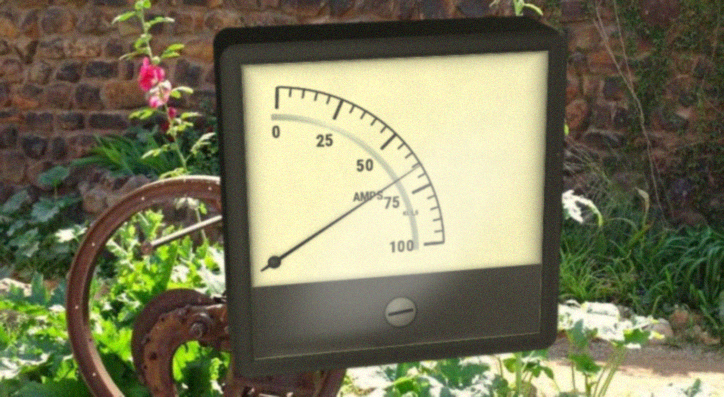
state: 65 A
